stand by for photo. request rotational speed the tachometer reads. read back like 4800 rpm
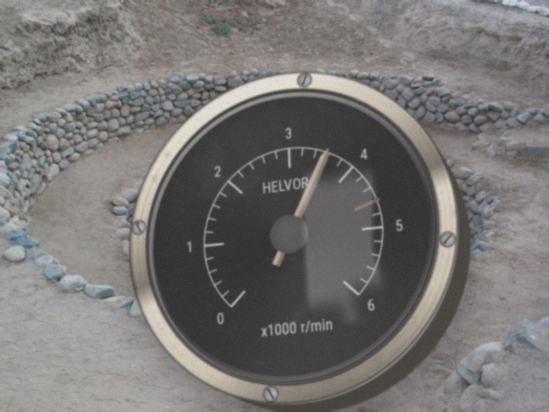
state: 3600 rpm
